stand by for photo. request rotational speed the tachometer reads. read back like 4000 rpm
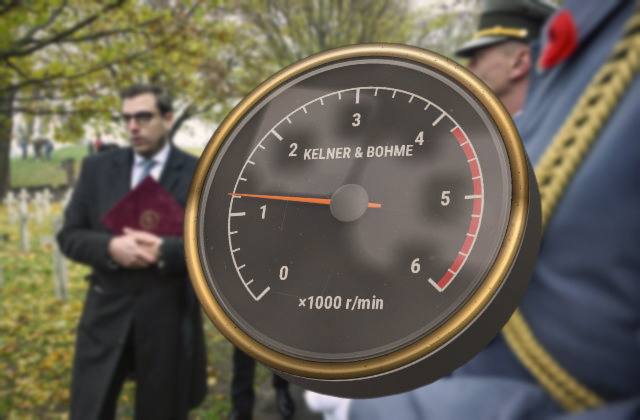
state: 1200 rpm
